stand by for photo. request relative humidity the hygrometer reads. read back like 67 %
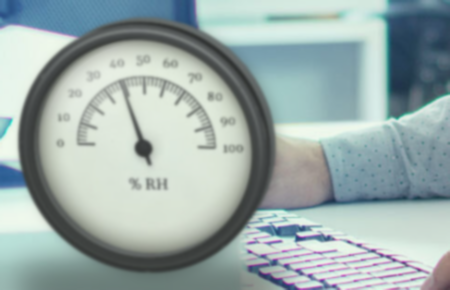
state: 40 %
